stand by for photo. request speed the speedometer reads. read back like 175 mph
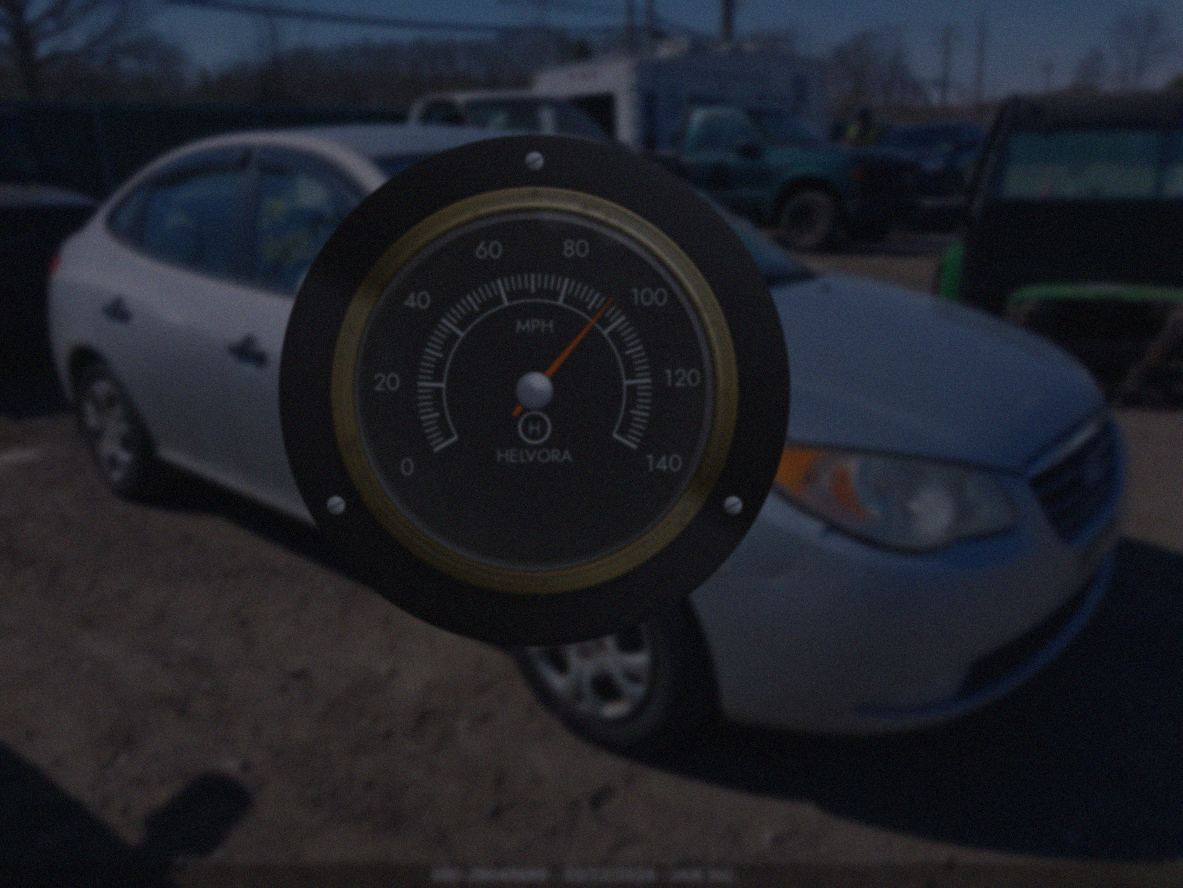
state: 94 mph
